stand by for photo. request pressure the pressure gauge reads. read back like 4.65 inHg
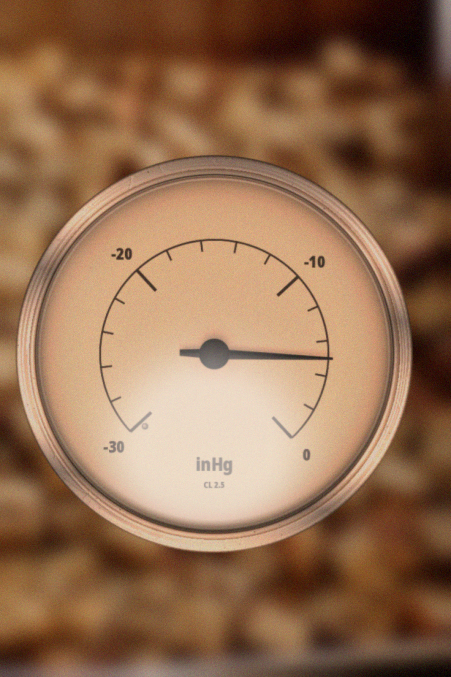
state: -5 inHg
